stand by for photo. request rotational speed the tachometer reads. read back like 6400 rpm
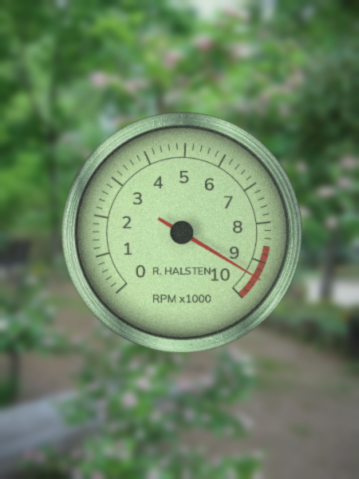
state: 9400 rpm
